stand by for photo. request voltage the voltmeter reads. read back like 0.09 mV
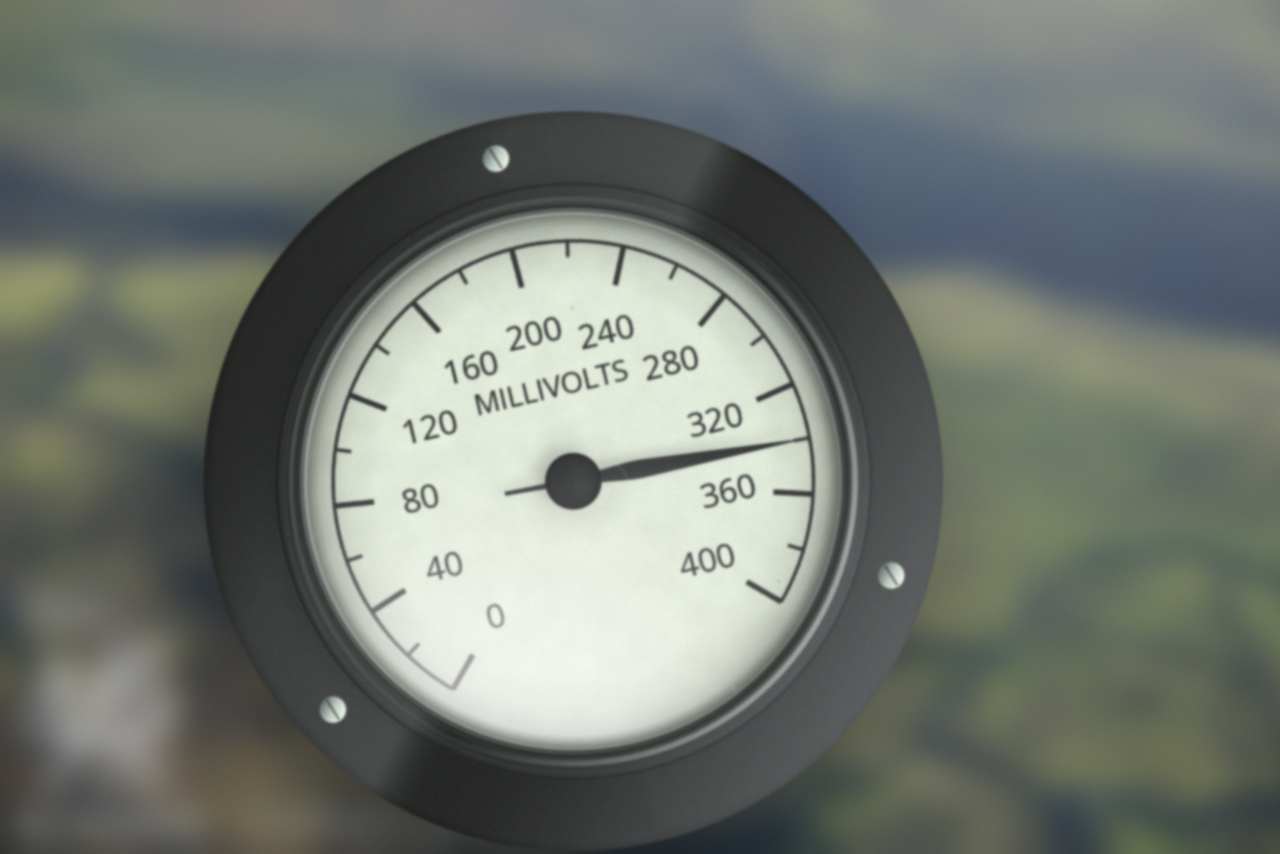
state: 340 mV
